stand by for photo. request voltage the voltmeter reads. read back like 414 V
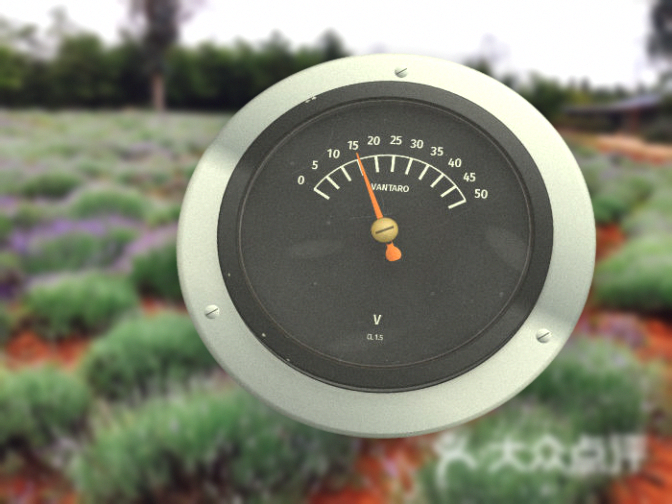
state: 15 V
